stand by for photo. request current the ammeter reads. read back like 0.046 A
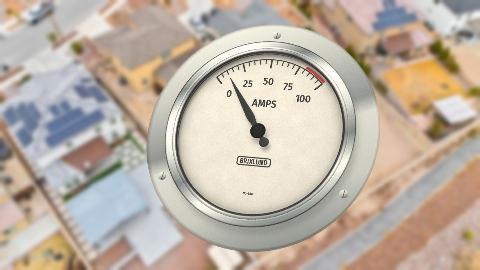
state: 10 A
